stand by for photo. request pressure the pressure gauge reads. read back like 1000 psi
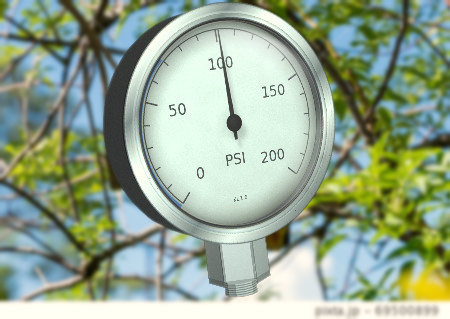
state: 100 psi
